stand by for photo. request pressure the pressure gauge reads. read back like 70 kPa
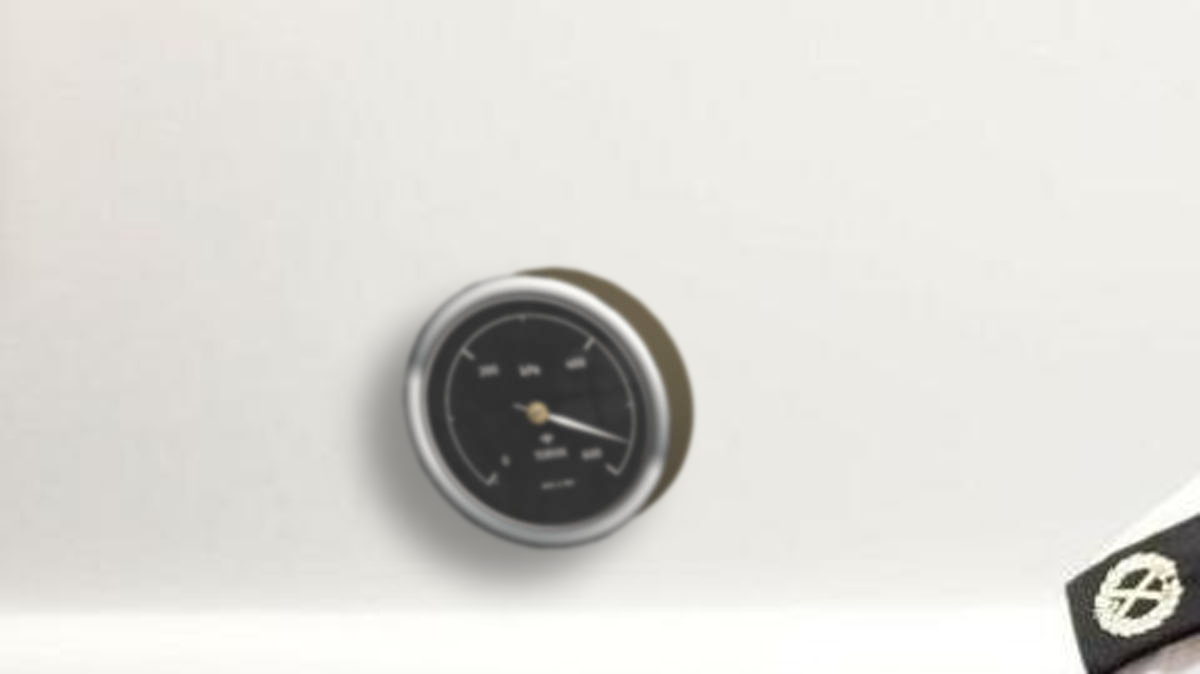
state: 550 kPa
